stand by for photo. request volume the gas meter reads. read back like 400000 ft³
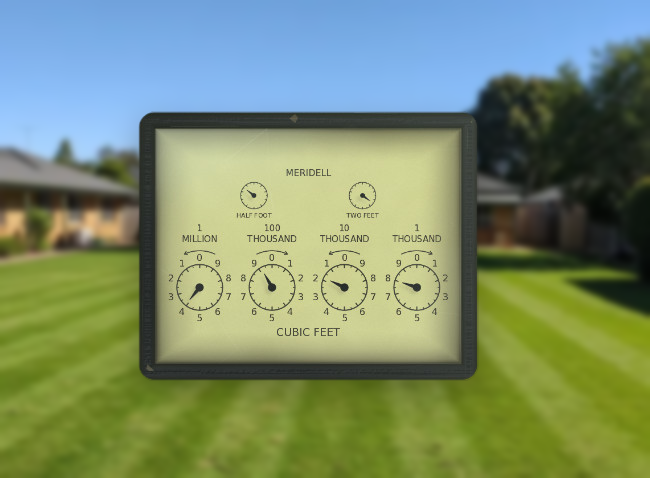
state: 391800 ft³
